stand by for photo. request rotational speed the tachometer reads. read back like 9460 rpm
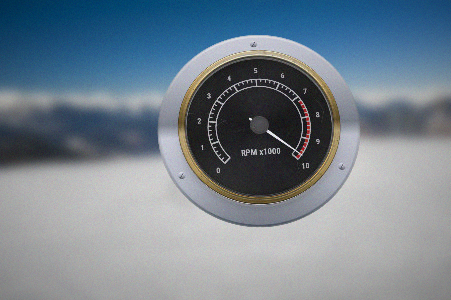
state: 9800 rpm
